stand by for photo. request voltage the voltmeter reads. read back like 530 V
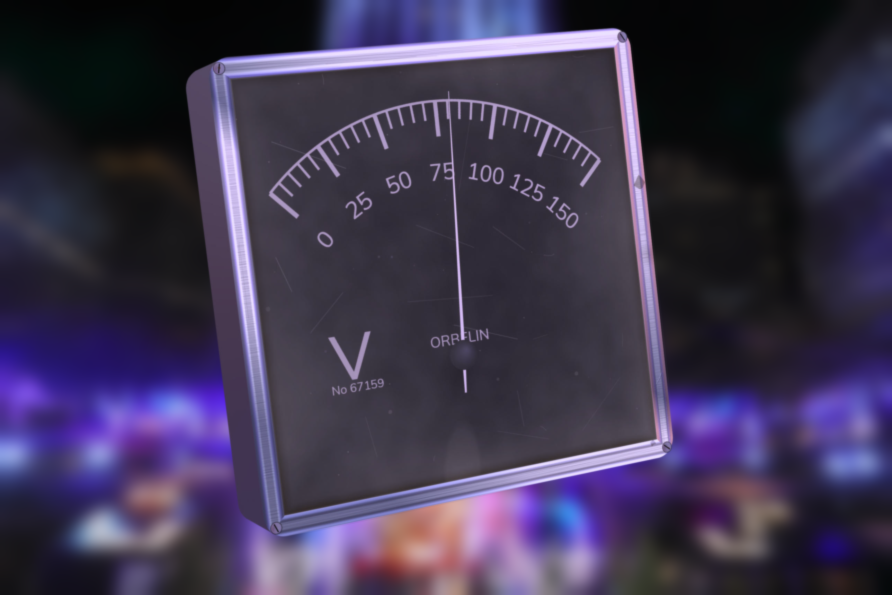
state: 80 V
